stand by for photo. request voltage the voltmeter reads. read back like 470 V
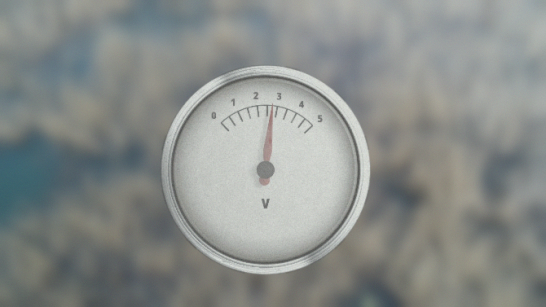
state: 2.75 V
